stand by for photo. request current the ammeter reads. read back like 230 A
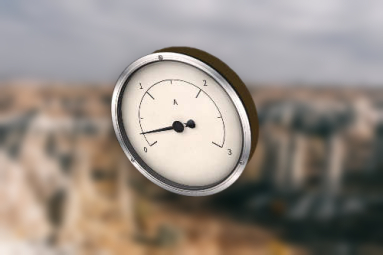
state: 0.25 A
